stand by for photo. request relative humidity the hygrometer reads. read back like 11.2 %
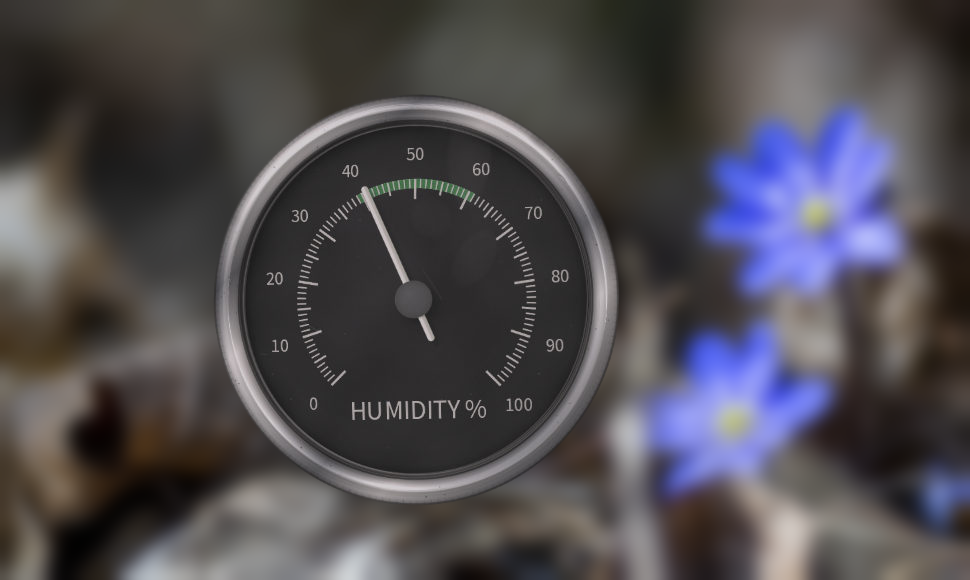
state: 41 %
